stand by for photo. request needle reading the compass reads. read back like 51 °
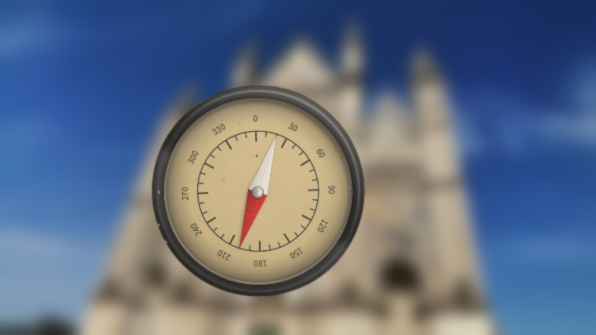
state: 200 °
